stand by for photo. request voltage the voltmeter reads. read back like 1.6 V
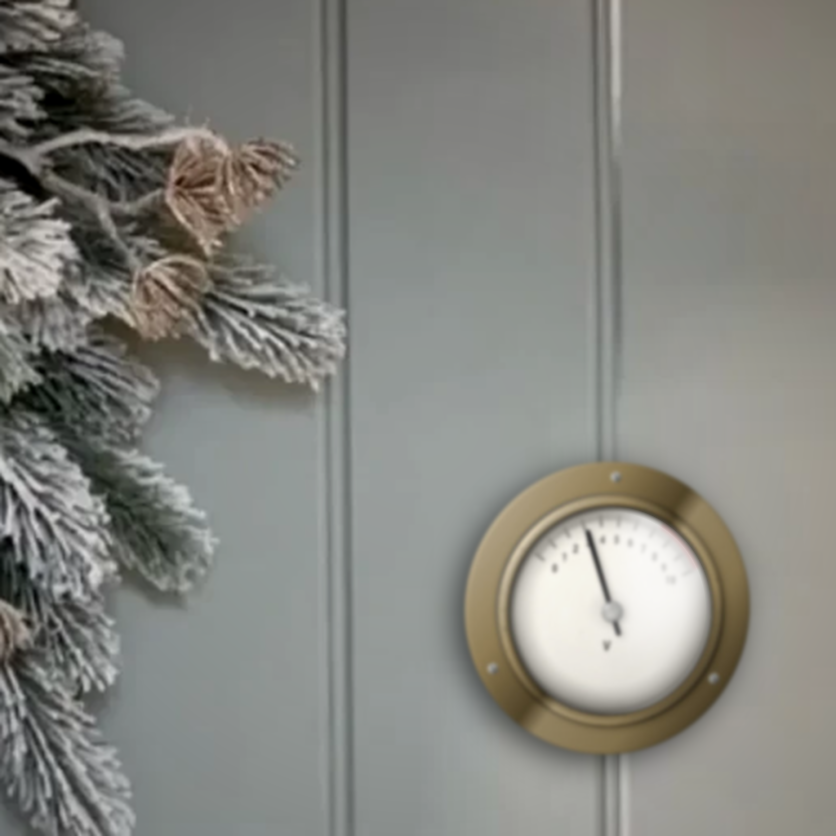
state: 3 V
